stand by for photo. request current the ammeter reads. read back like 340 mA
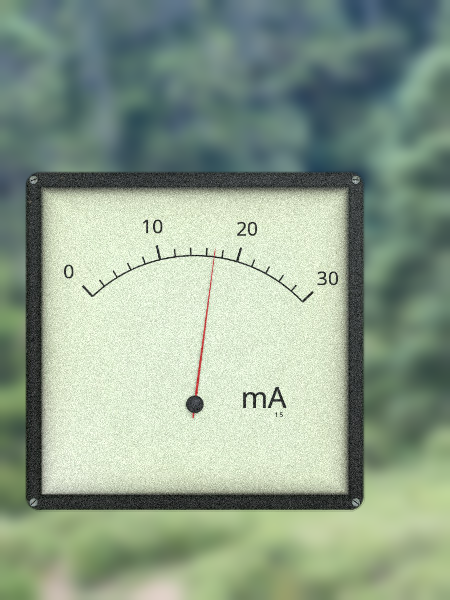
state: 17 mA
